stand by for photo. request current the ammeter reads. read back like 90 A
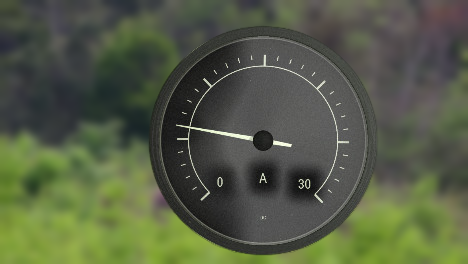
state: 6 A
